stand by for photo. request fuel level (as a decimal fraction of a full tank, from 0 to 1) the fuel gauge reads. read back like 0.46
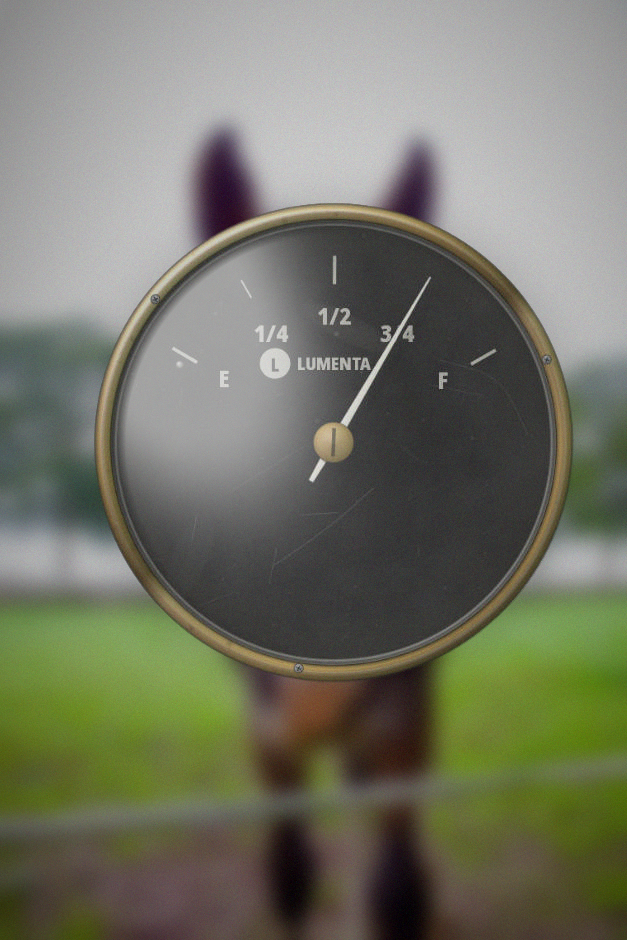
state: 0.75
